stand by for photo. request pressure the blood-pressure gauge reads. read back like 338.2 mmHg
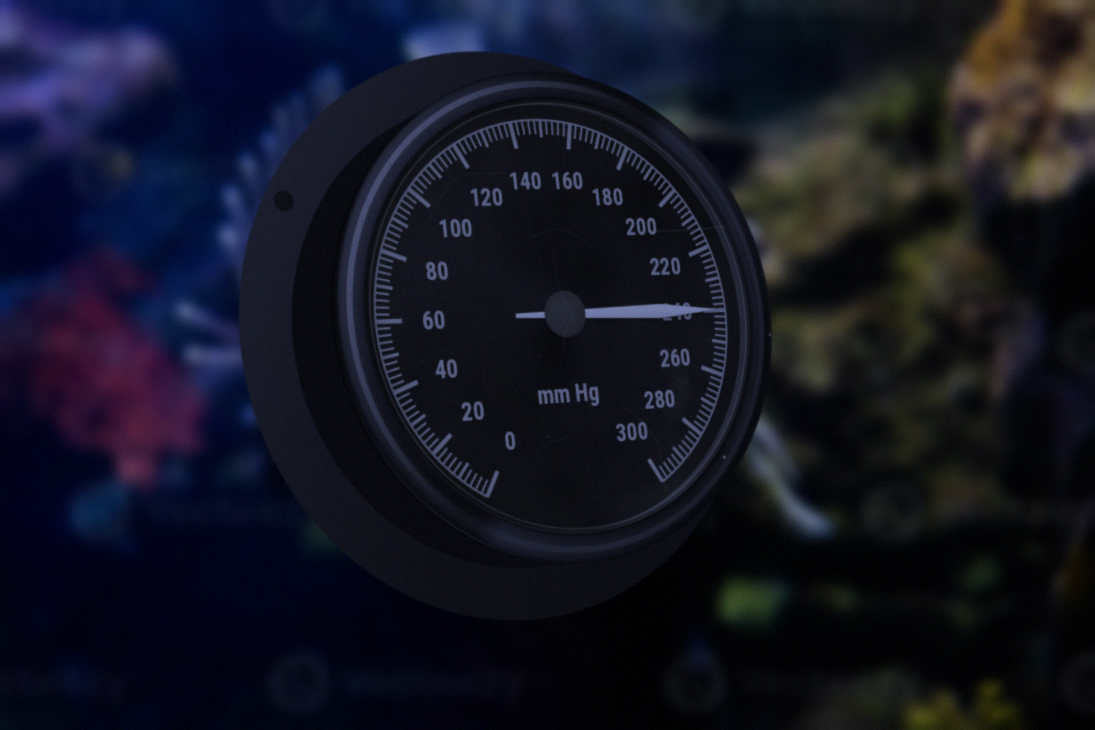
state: 240 mmHg
